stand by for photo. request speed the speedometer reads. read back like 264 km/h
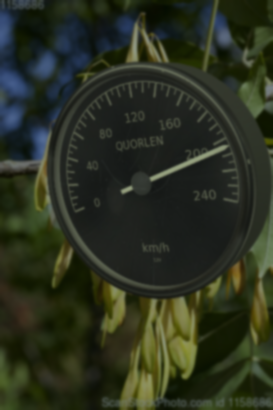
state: 205 km/h
